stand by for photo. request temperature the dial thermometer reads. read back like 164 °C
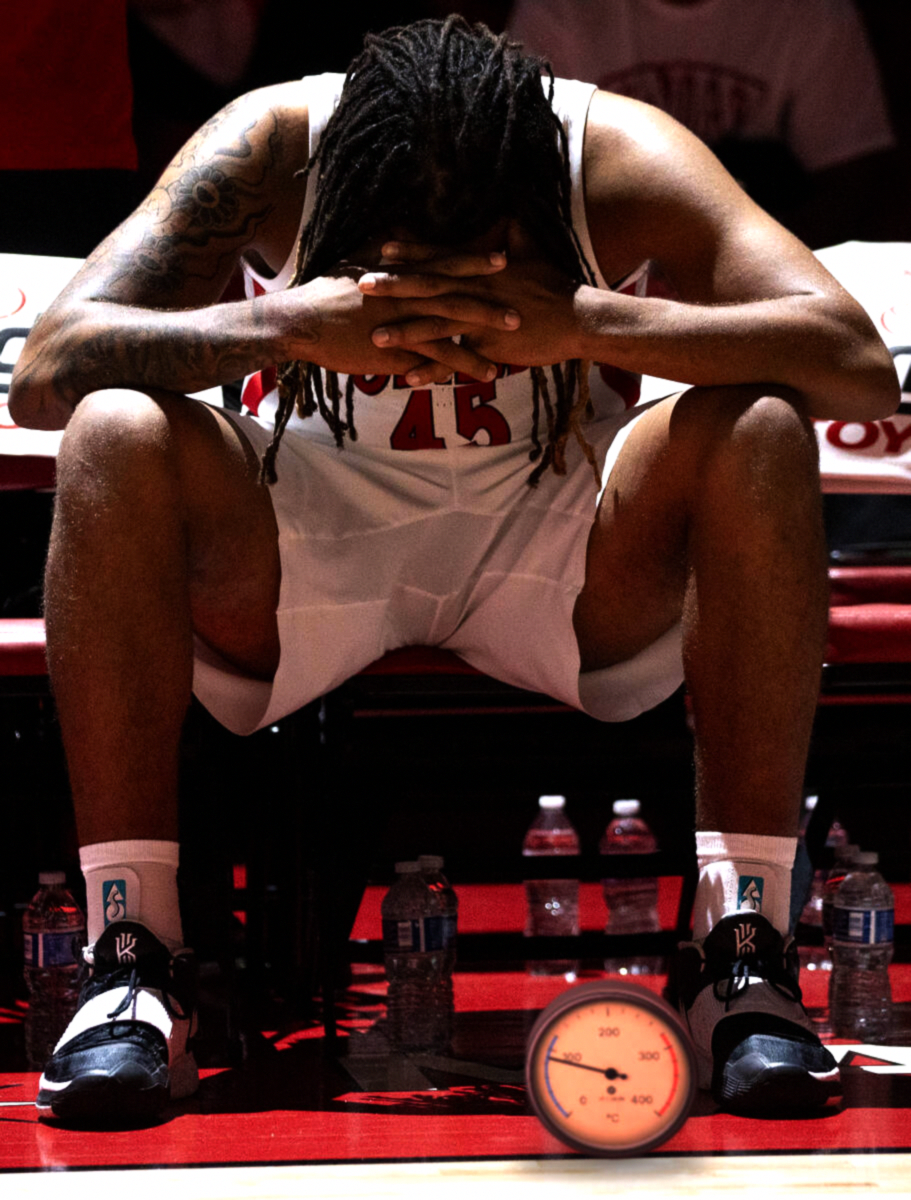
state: 90 °C
